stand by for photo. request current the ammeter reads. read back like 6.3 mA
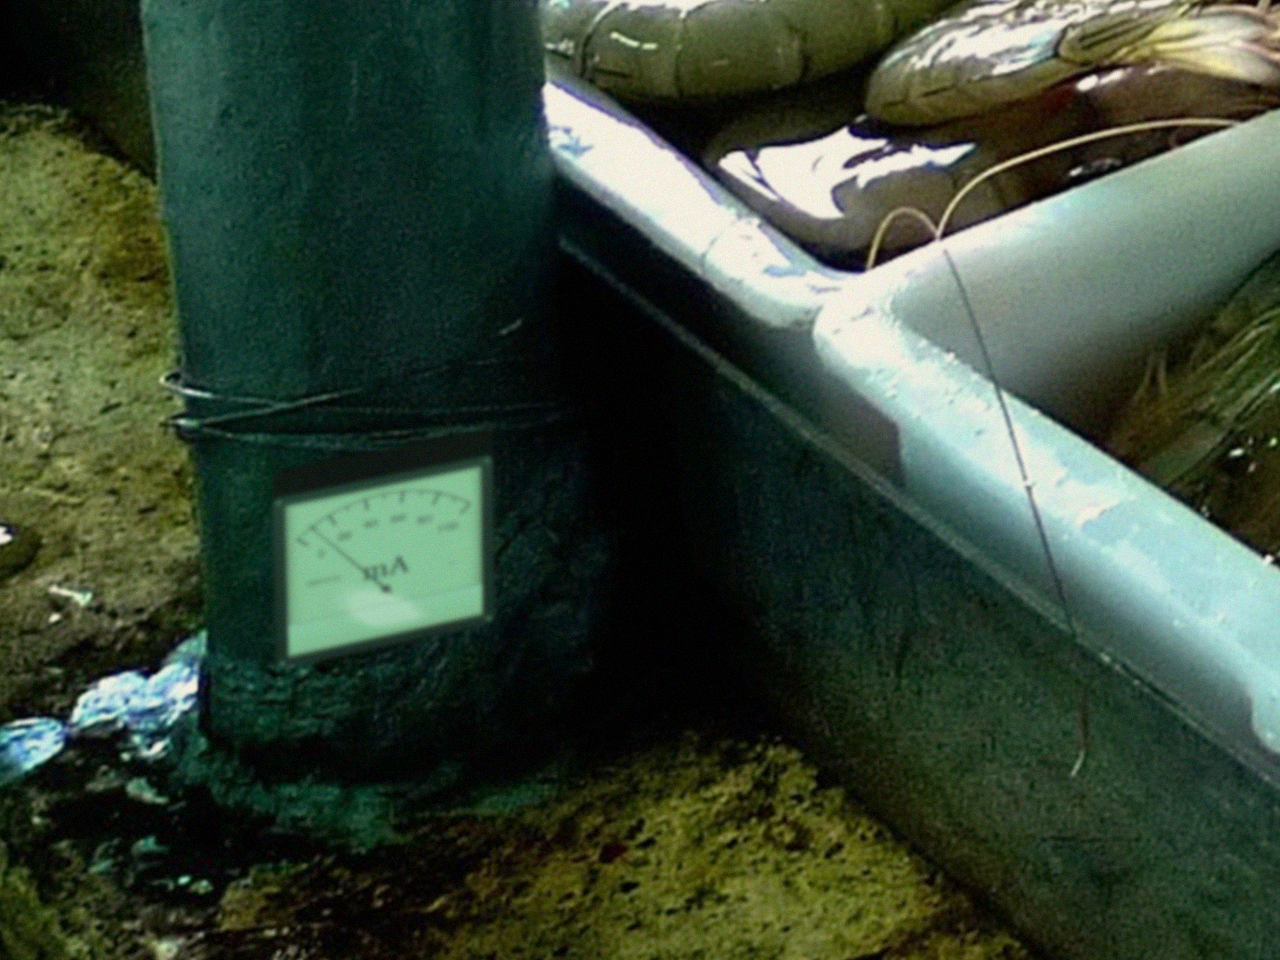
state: 10 mA
